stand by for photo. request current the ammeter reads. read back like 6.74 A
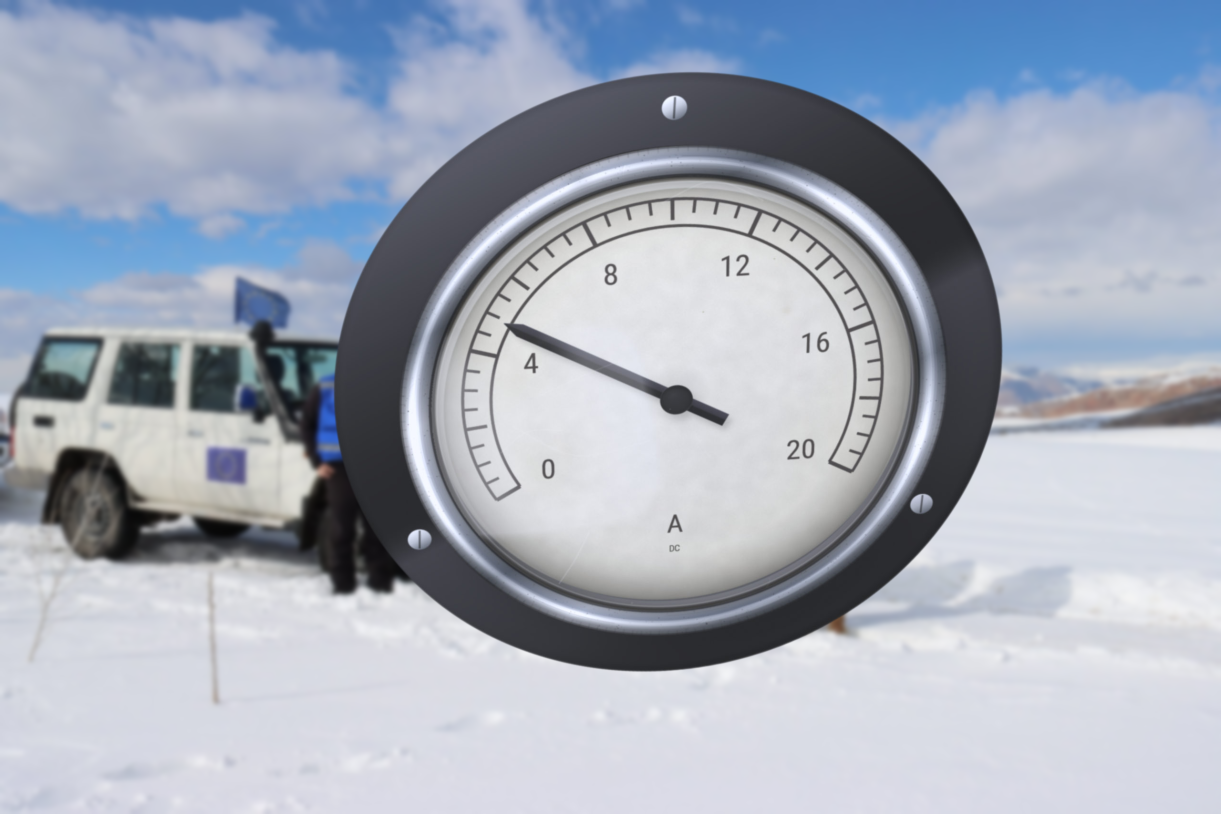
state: 5 A
